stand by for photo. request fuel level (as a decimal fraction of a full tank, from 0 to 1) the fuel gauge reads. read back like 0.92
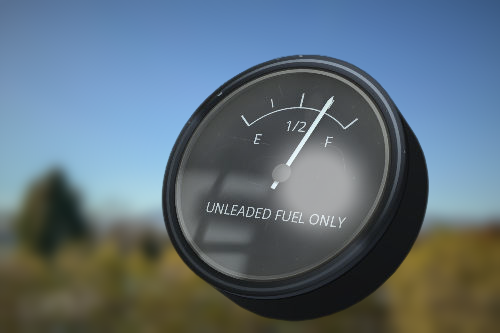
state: 0.75
